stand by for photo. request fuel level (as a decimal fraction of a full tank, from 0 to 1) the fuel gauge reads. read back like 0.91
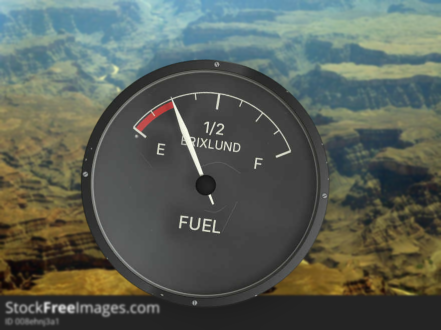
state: 0.25
